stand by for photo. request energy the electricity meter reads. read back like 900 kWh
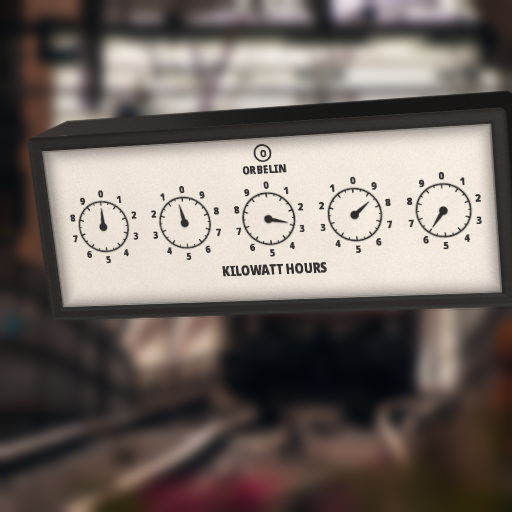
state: 286 kWh
